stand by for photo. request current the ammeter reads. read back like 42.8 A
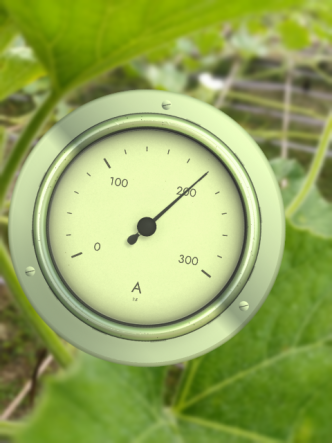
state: 200 A
